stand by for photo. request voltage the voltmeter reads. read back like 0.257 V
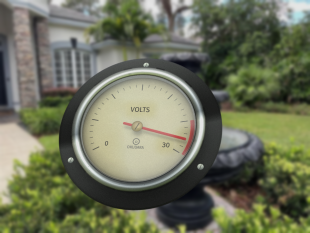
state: 28 V
